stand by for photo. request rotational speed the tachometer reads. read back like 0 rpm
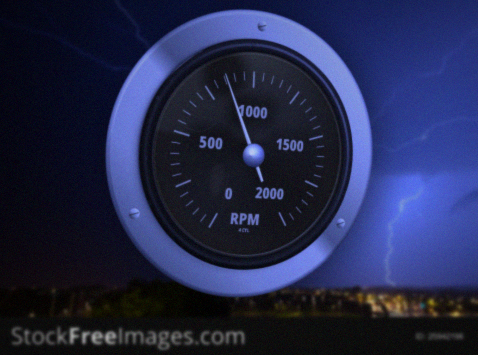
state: 850 rpm
